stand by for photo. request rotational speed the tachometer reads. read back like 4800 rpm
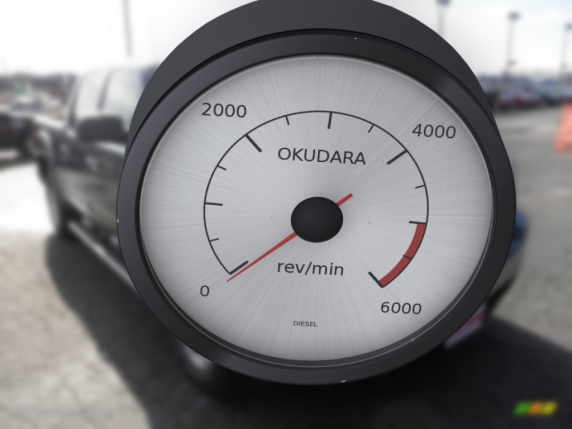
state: 0 rpm
